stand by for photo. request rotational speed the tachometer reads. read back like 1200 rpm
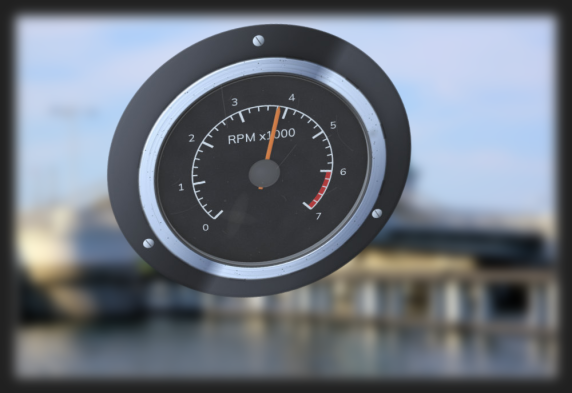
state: 3800 rpm
